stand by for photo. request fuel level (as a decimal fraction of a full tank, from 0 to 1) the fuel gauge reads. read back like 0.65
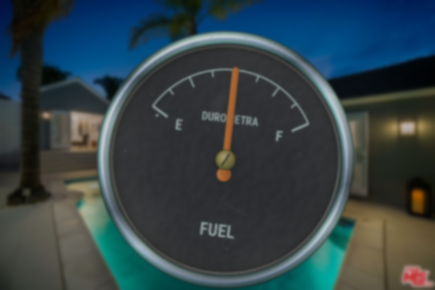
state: 0.5
